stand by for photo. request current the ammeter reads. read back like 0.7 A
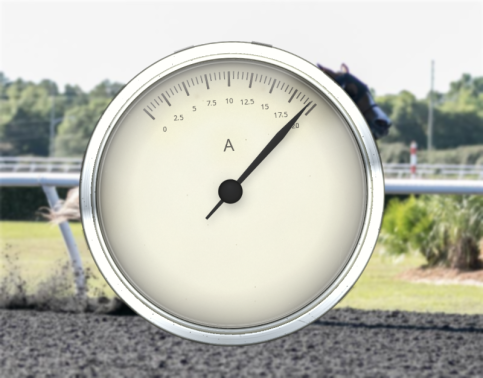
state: 19.5 A
